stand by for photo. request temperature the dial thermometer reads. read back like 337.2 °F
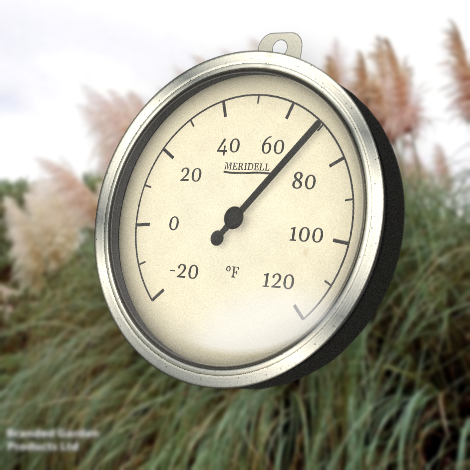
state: 70 °F
